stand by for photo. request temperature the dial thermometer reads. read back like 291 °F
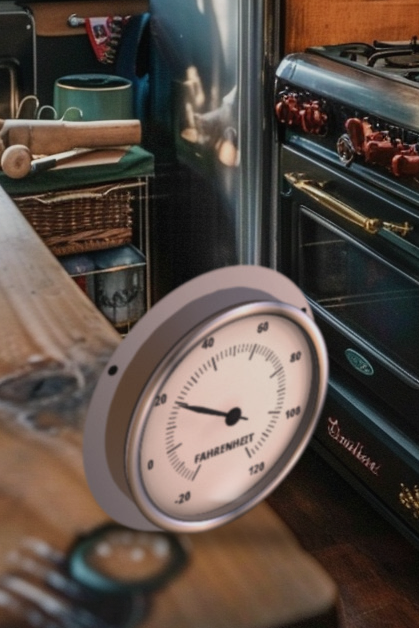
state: 20 °F
